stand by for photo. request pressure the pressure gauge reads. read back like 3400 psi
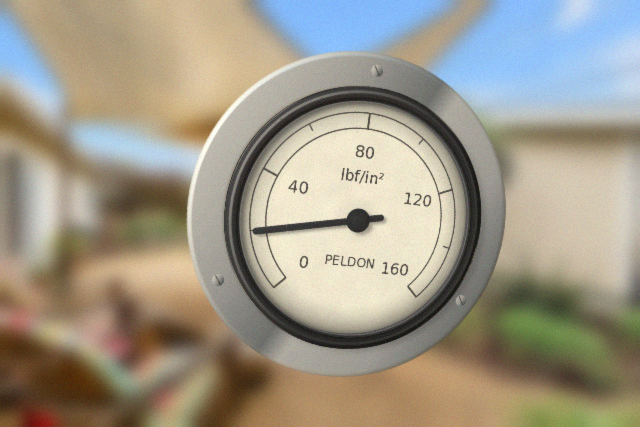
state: 20 psi
